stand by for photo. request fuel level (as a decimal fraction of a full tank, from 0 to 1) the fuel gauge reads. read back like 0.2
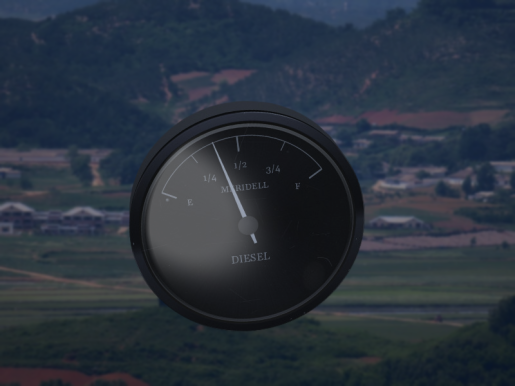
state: 0.375
